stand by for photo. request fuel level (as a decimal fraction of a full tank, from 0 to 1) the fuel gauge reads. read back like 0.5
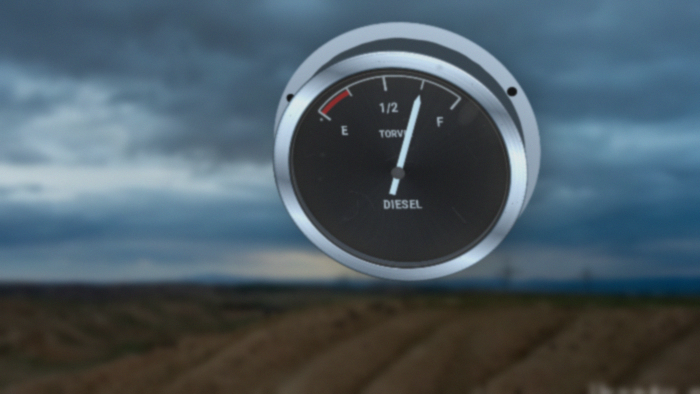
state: 0.75
